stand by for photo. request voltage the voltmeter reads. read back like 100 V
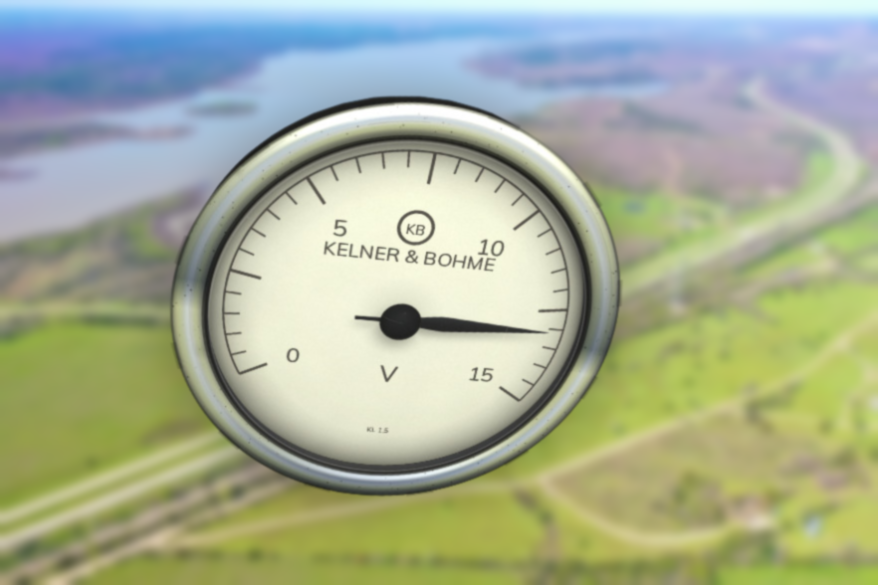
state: 13 V
